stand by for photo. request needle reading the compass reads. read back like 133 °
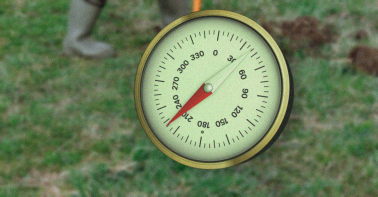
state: 220 °
